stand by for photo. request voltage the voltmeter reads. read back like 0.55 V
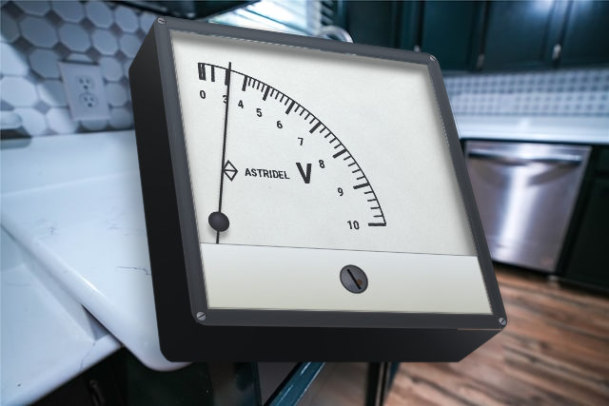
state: 3 V
